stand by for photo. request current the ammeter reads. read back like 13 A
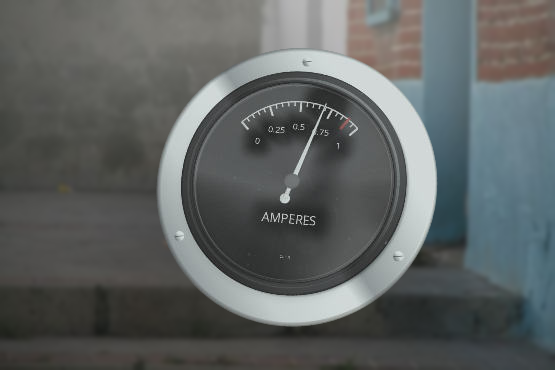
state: 0.7 A
